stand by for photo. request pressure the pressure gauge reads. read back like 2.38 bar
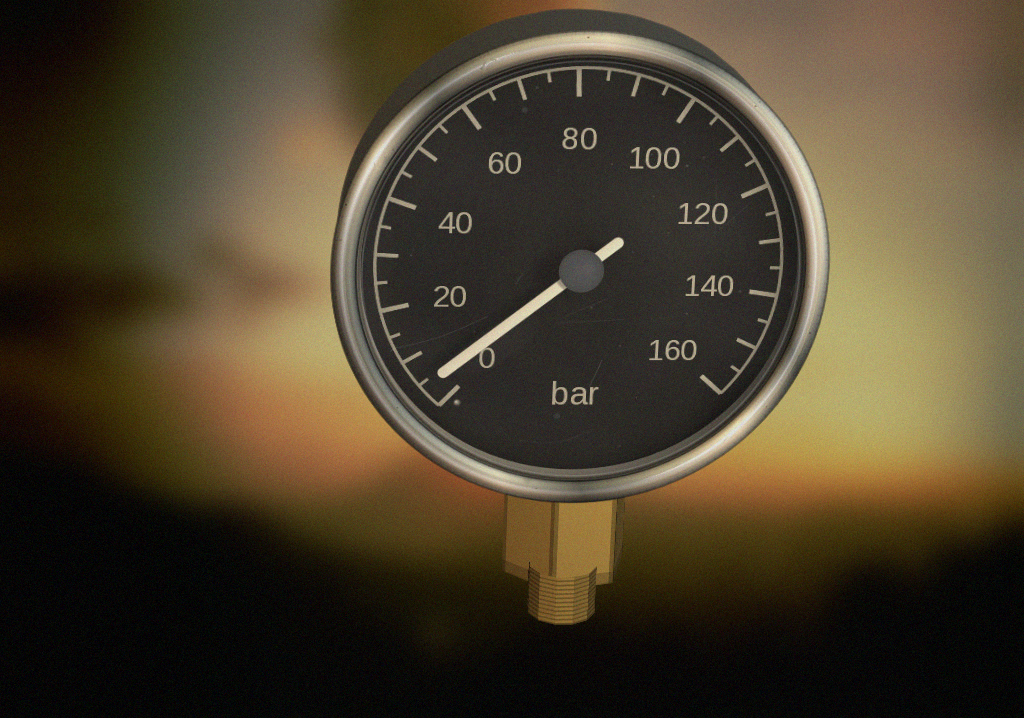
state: 5 bar
